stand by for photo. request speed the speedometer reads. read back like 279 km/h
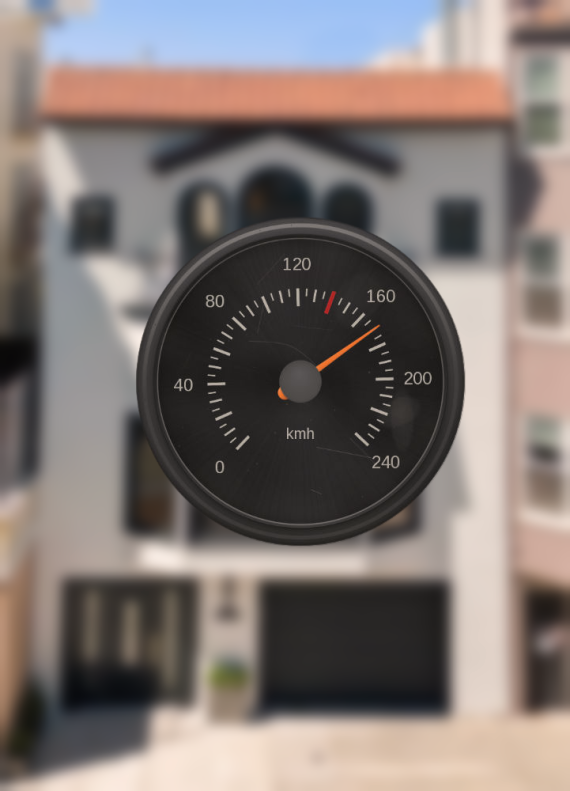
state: 170 km/h
